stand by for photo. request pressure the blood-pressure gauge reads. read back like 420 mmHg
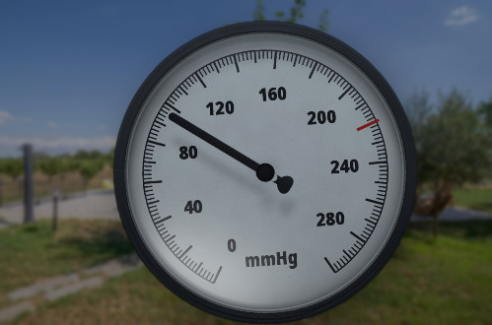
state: 96 mmHg
